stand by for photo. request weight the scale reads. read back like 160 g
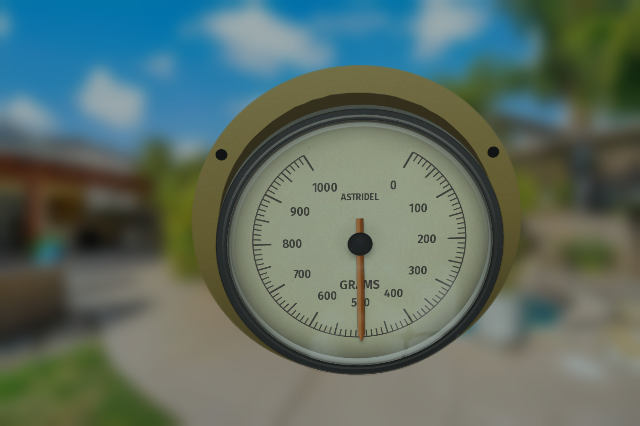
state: 500 g
